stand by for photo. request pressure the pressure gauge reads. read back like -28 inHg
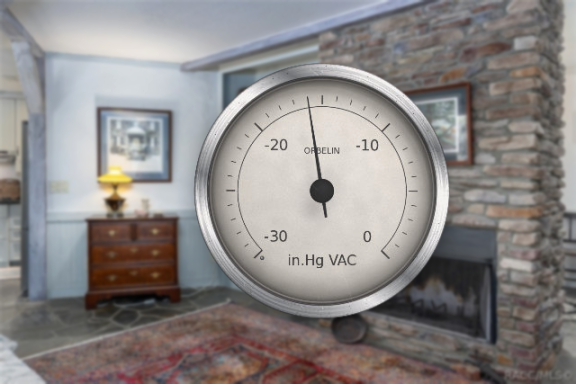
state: -16 inHg
